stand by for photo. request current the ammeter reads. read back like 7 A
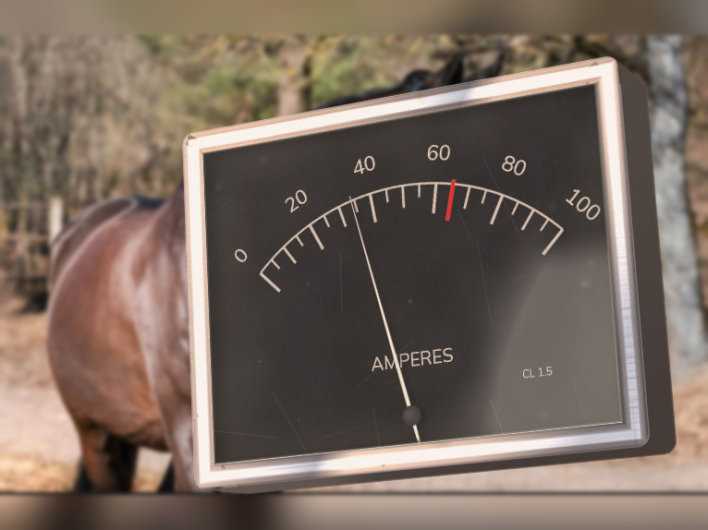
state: 35 A
